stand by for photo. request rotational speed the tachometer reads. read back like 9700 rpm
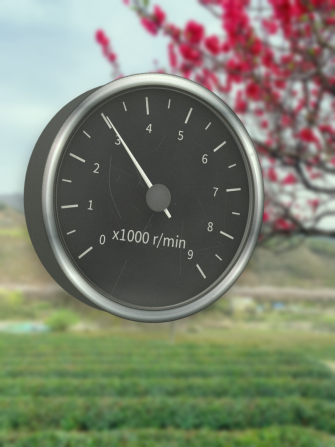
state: 3000 rpm
